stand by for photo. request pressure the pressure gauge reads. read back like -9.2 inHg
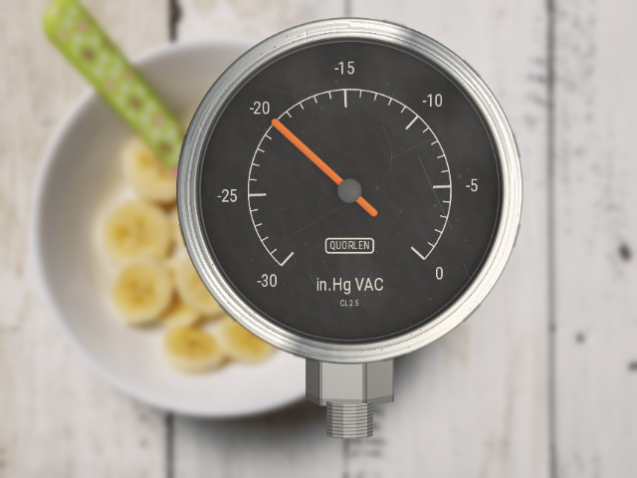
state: -20 inHg
